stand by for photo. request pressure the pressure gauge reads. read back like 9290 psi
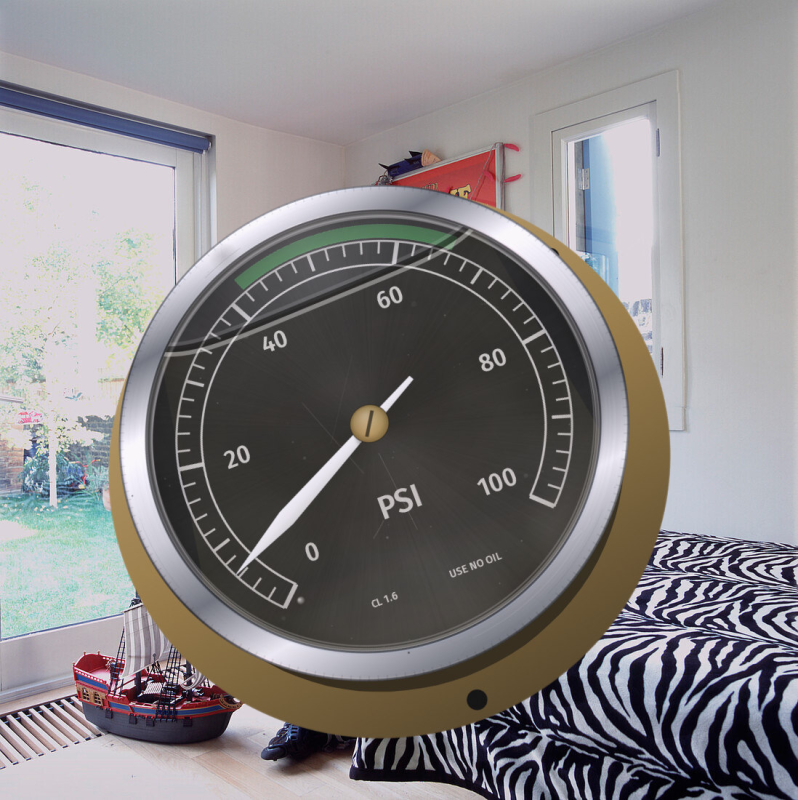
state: 6 psi
